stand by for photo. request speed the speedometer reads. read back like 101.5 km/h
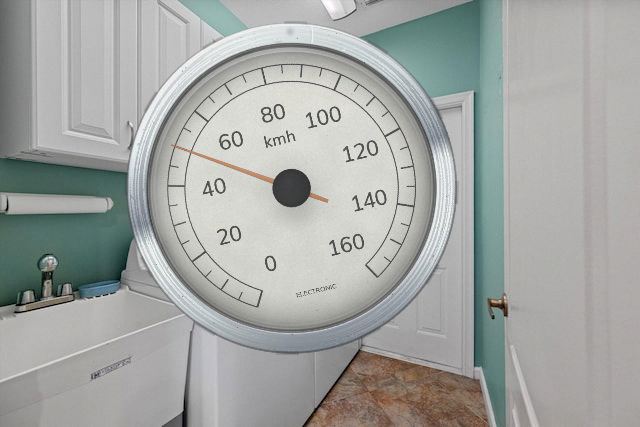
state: 50 km/h
